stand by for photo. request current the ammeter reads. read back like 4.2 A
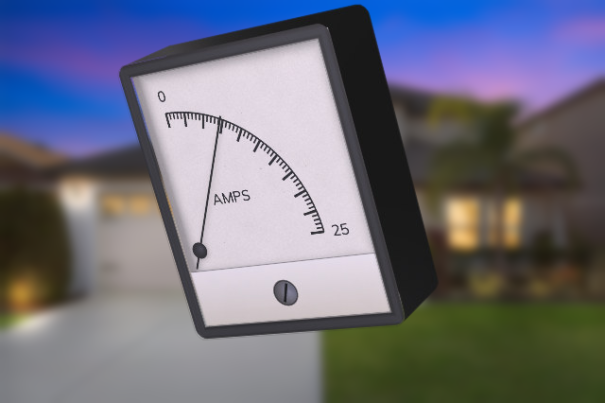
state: 7.5 A
